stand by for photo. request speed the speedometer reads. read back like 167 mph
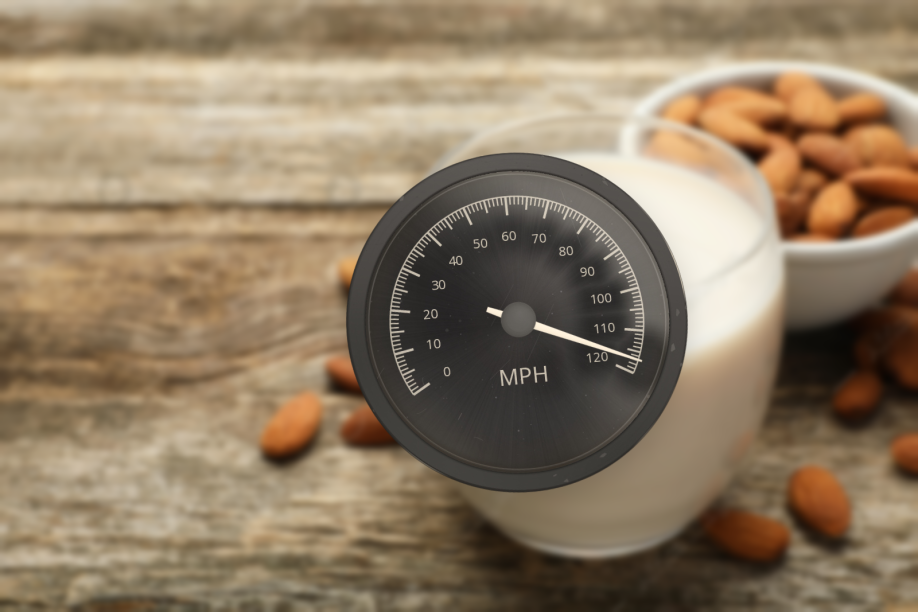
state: 117 mph
